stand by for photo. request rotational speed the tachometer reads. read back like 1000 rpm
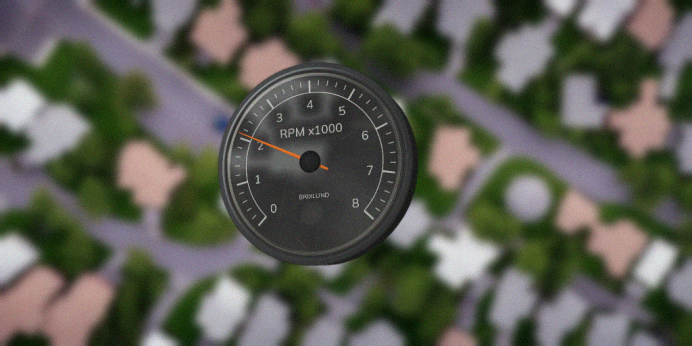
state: 2100 rpm
